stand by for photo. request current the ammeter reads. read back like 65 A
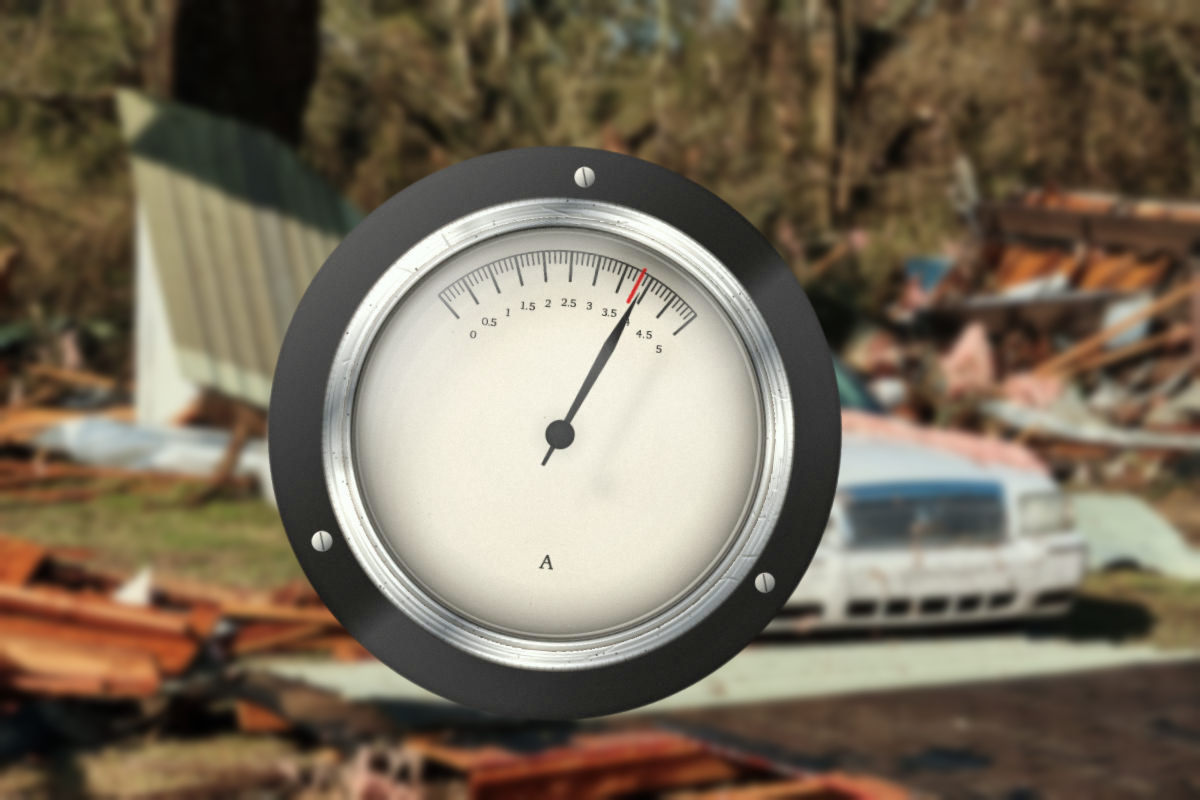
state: 3.9 A
